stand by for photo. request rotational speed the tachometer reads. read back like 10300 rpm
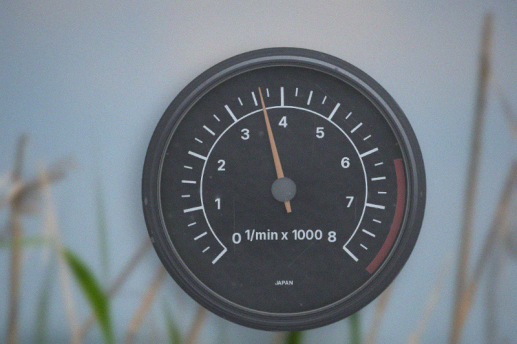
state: 3625 rpm
